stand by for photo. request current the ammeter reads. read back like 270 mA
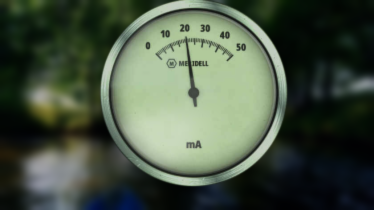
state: 20 mA
